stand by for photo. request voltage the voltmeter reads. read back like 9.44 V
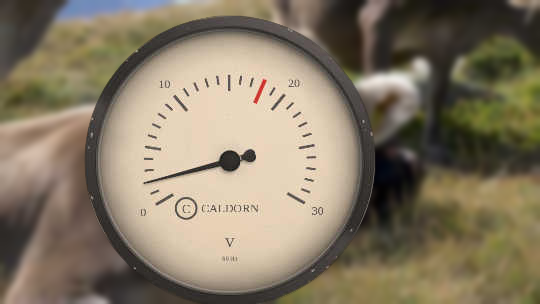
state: 2 V
